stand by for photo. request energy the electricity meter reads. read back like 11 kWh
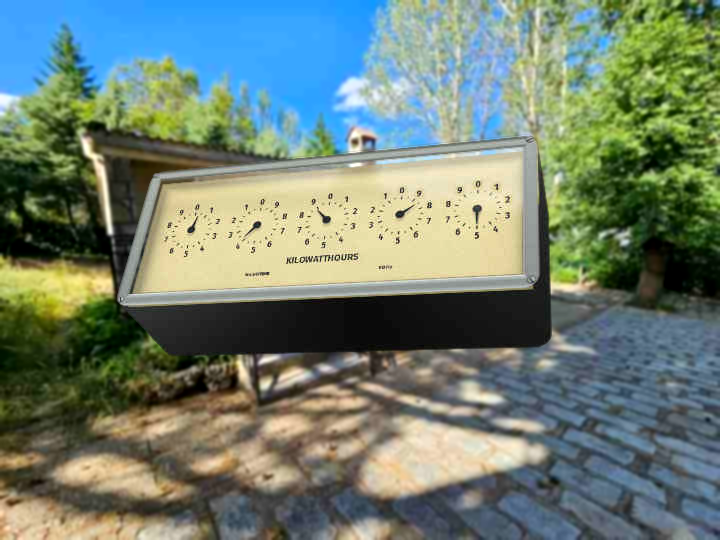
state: 3885 kWh
